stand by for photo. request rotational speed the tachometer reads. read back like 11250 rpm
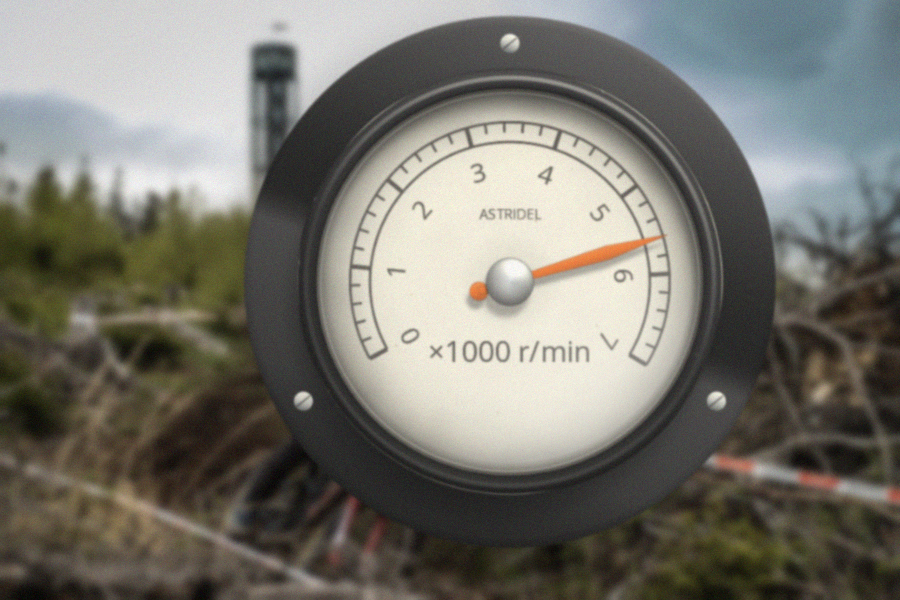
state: 5600 rpm
